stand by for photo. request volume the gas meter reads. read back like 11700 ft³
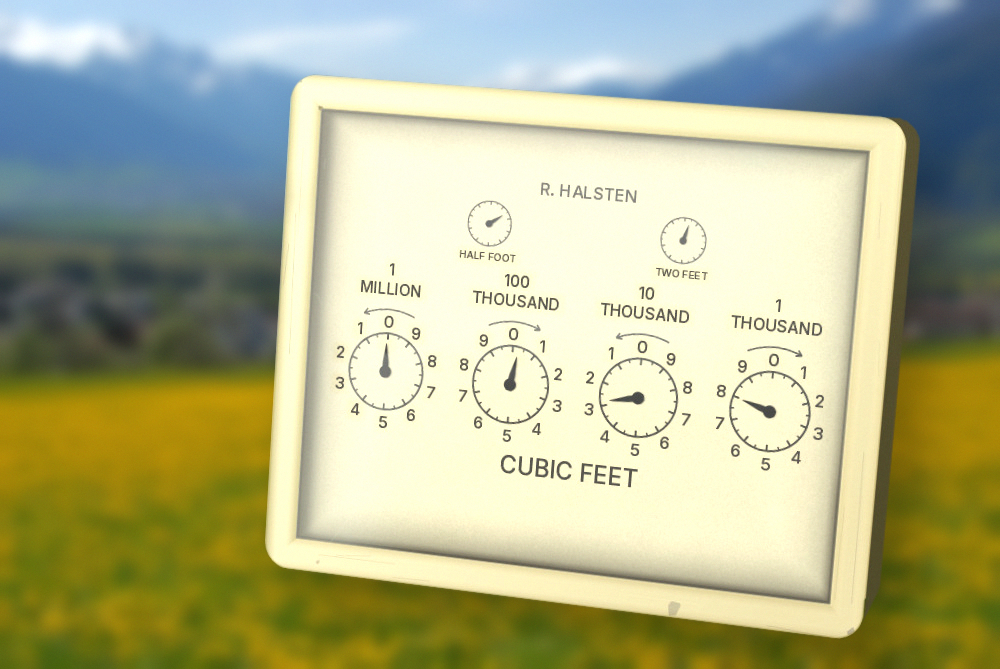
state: 2800 ft³
